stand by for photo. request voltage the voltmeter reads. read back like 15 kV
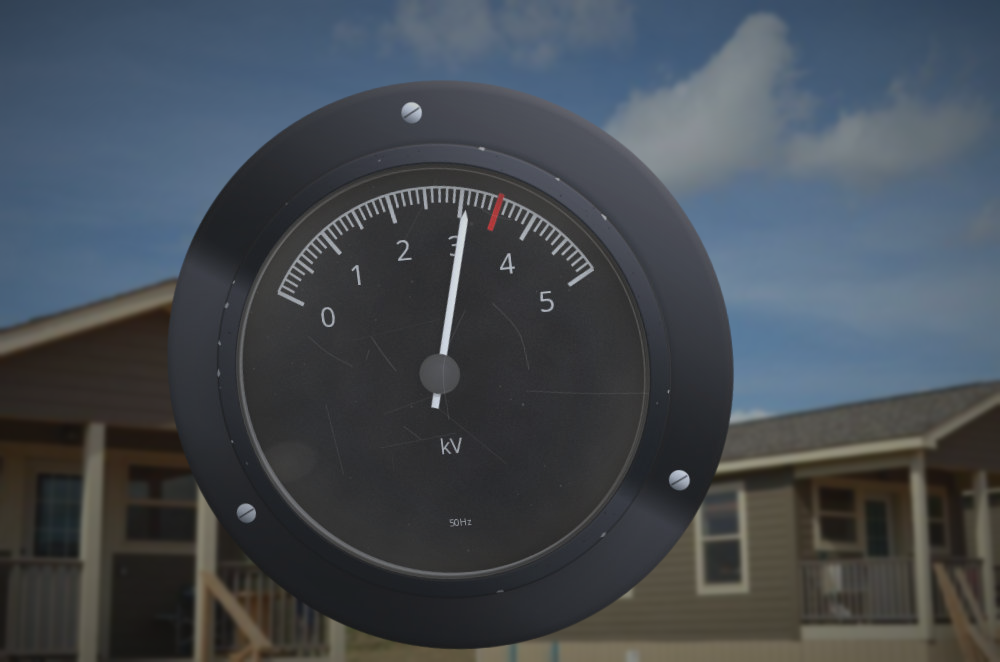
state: 3.1 kV
